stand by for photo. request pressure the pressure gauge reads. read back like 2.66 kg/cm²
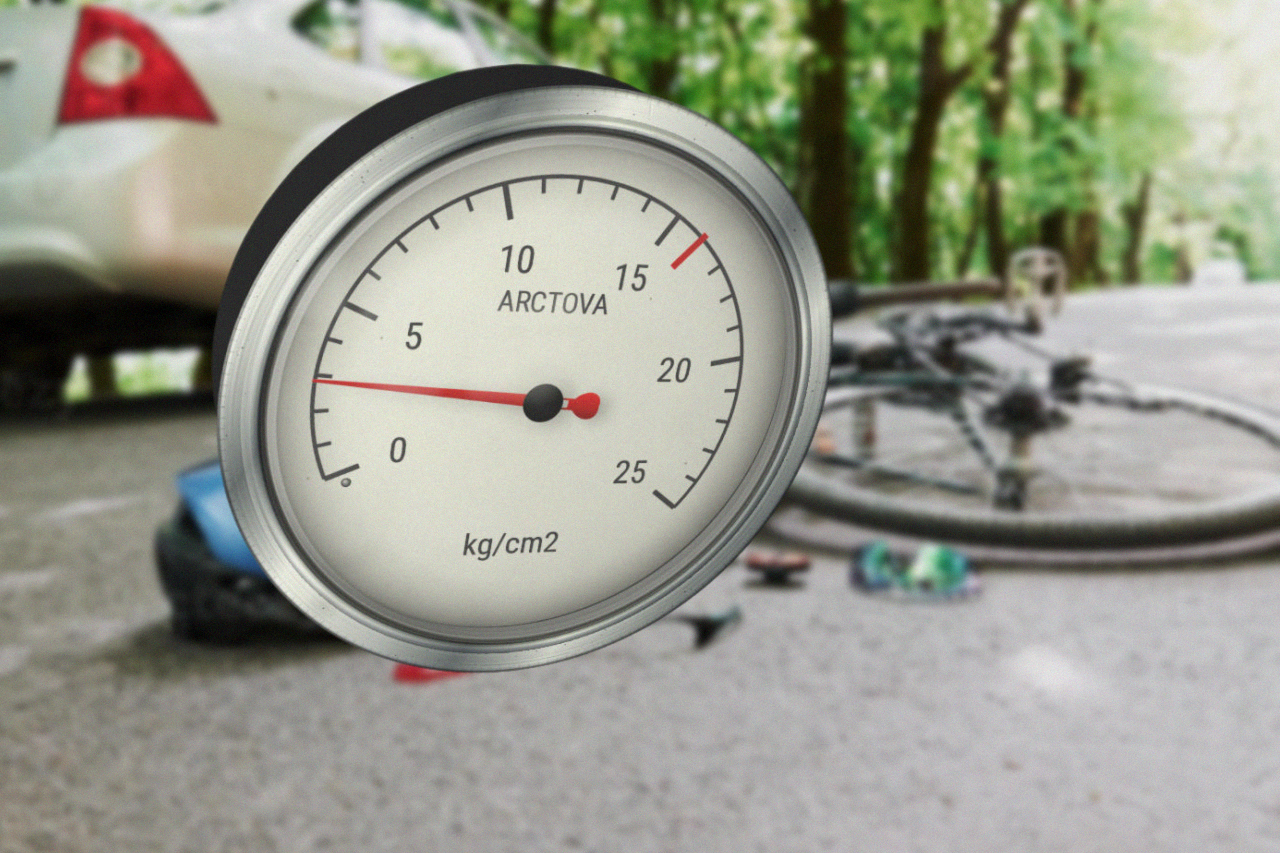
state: 3 kg/cm²
